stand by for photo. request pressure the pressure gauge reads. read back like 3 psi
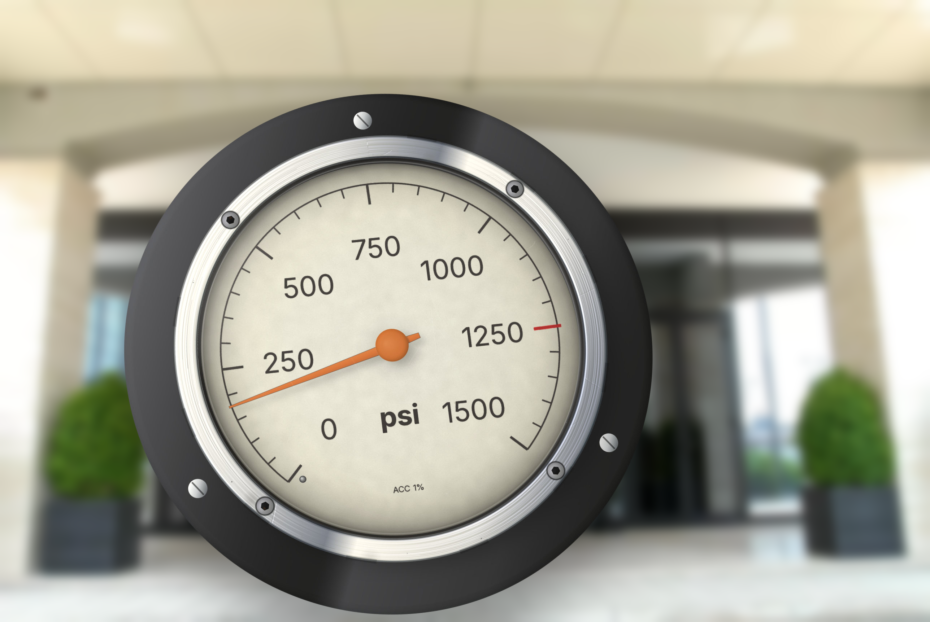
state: 175 psi
